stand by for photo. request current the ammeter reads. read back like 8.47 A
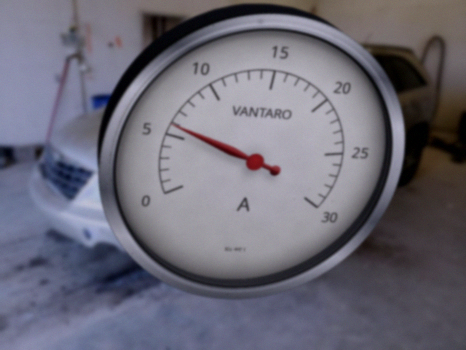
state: 6 A
